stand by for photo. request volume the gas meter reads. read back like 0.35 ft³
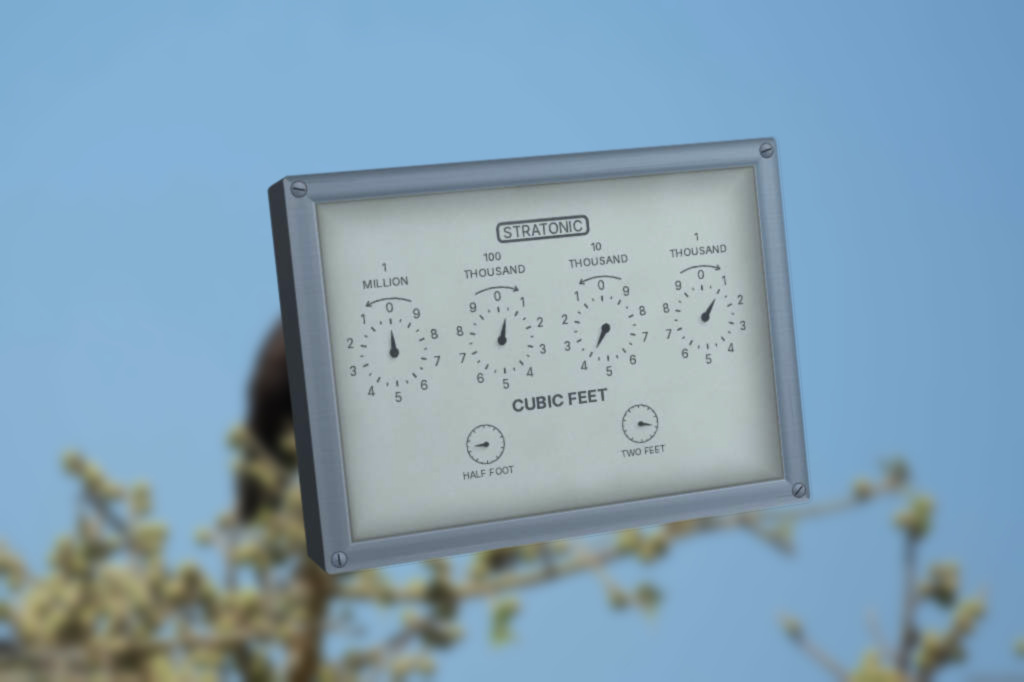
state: 4100 ft³
